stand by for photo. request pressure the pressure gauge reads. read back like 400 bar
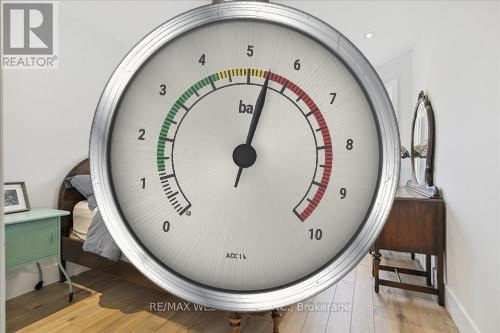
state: 5.5 bar
